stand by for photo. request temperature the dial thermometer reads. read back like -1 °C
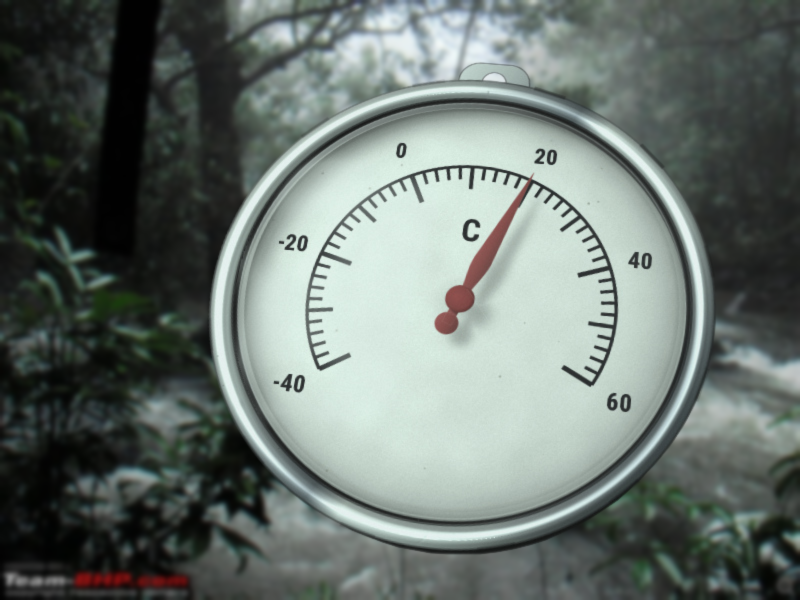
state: 20 °C
